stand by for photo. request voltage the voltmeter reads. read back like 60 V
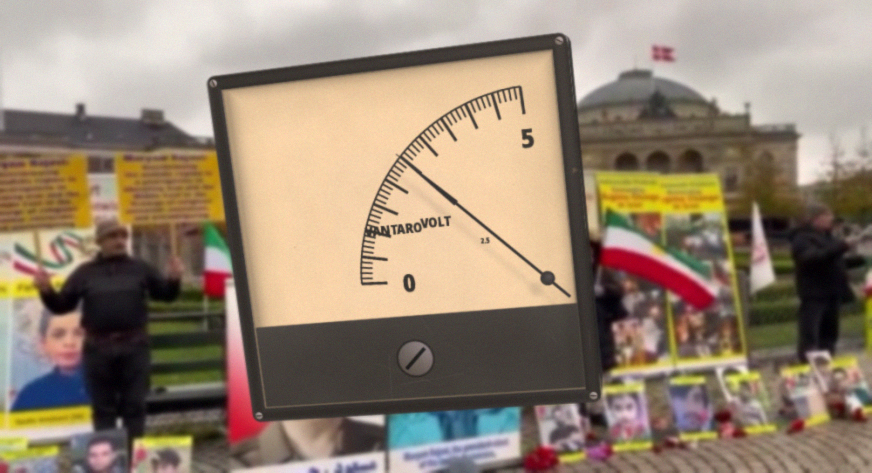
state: 2.5 V
